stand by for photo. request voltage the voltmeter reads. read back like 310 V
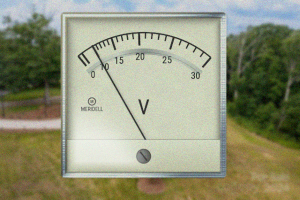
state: 10 V
